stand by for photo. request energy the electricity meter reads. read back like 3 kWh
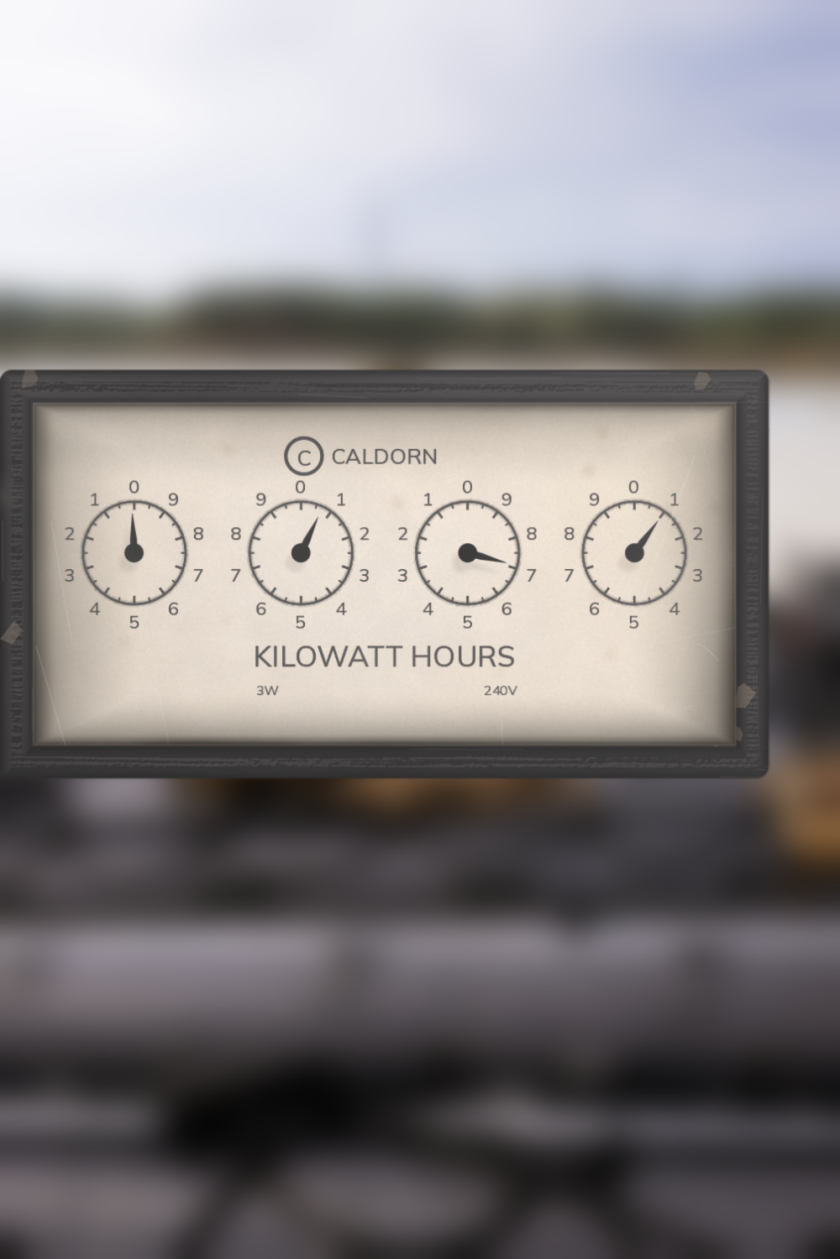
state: 71 kWh
